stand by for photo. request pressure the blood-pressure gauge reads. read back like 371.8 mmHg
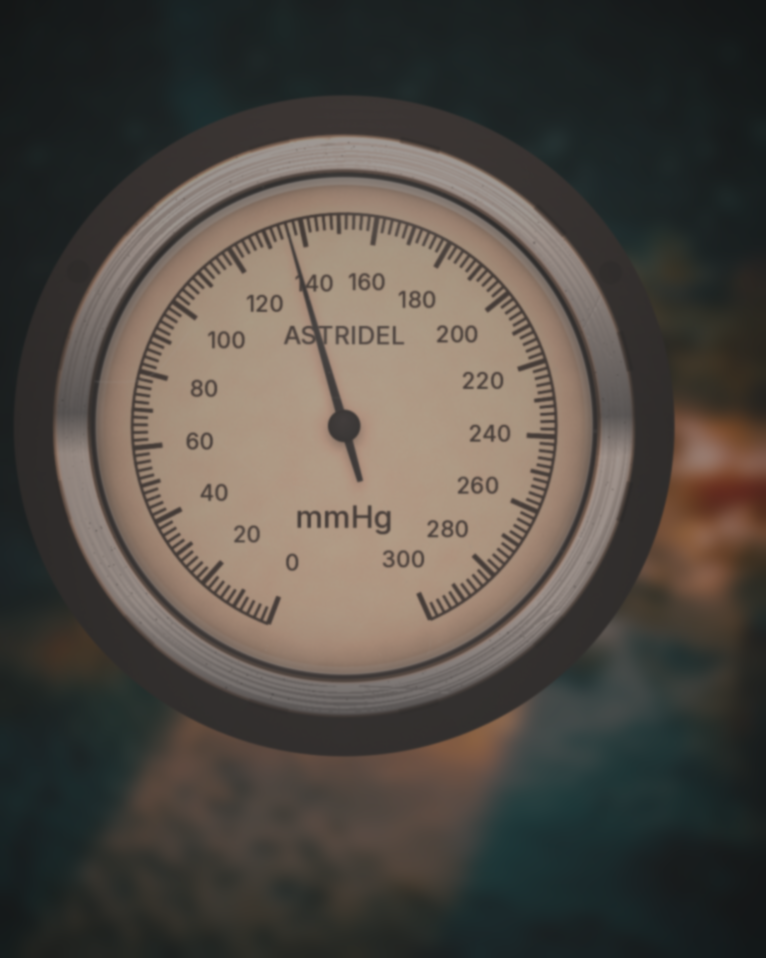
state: 136 mmHg
